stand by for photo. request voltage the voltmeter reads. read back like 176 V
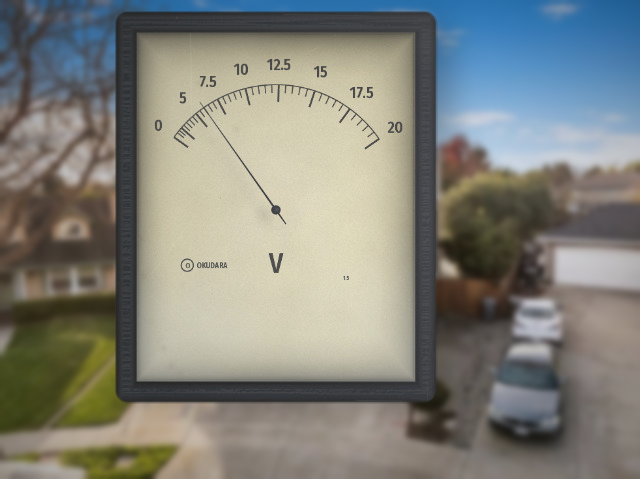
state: 6 V
